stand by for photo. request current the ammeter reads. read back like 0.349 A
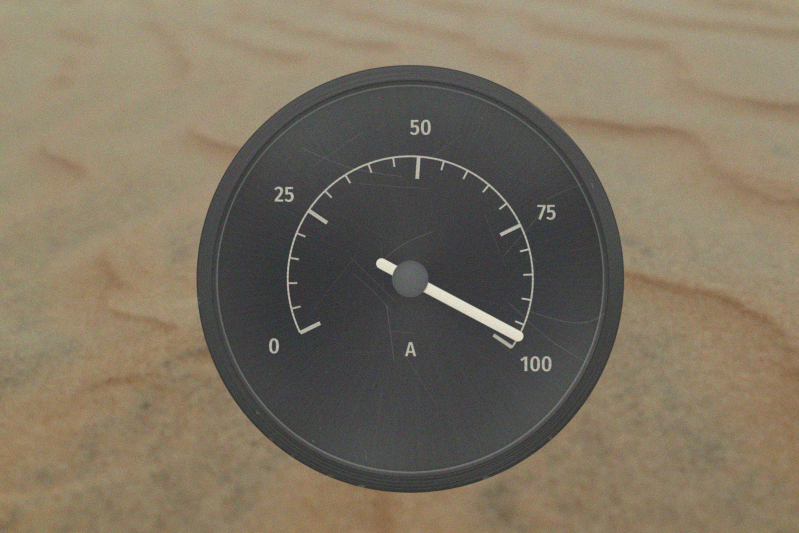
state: 97.5 A
